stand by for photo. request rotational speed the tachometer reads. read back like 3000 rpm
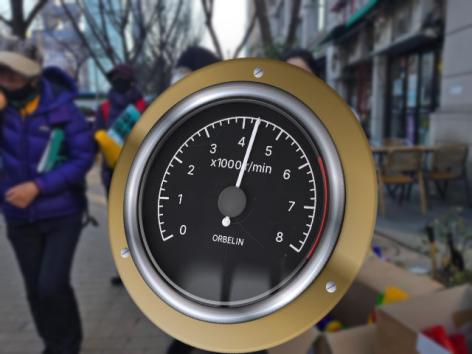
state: 4400 rpm
